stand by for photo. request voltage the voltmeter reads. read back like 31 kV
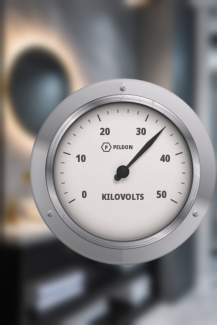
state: 34 kV
